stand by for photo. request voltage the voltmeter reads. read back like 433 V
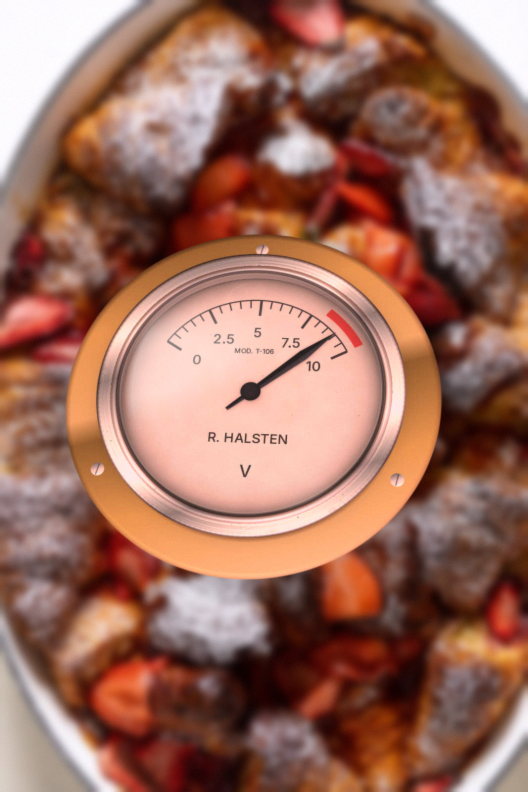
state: 9 V
